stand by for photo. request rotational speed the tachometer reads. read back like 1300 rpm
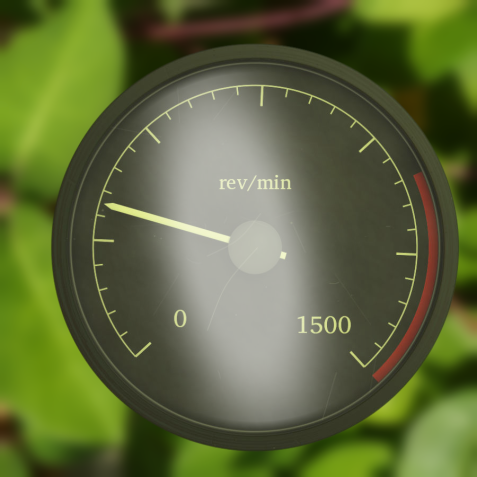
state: 325 rpm
